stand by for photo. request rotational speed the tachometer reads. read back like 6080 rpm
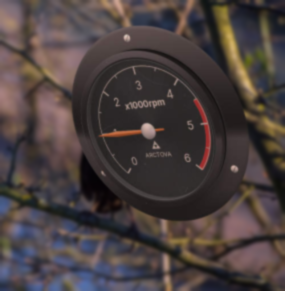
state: 1000 rpm
